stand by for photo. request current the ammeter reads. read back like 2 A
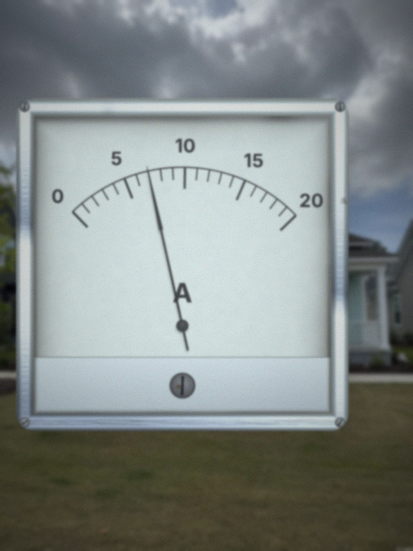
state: 7 A
